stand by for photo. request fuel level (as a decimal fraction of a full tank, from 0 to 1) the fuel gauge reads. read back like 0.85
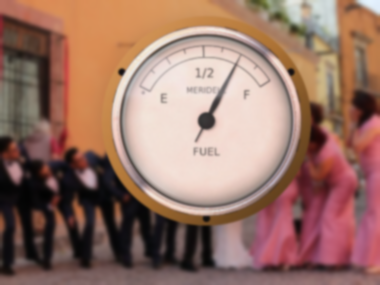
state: 0.75
